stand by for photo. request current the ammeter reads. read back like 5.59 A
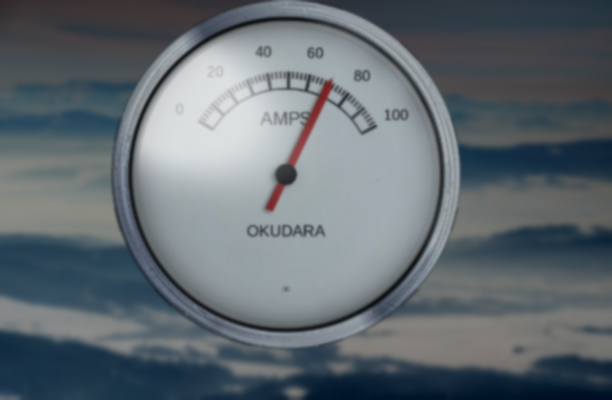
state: 70 A
